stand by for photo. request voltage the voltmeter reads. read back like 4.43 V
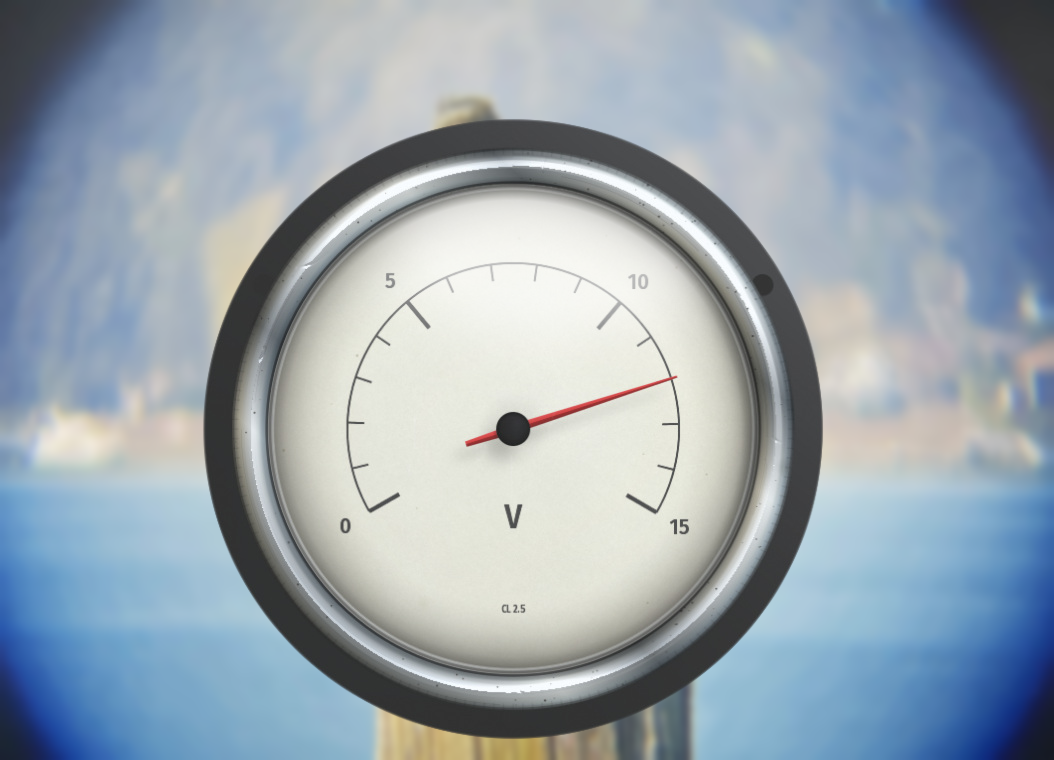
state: 12 V
